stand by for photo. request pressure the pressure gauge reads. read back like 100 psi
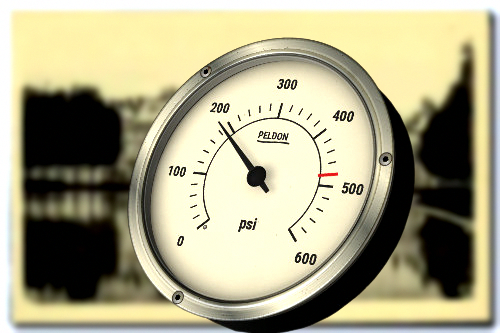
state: 190 psi
